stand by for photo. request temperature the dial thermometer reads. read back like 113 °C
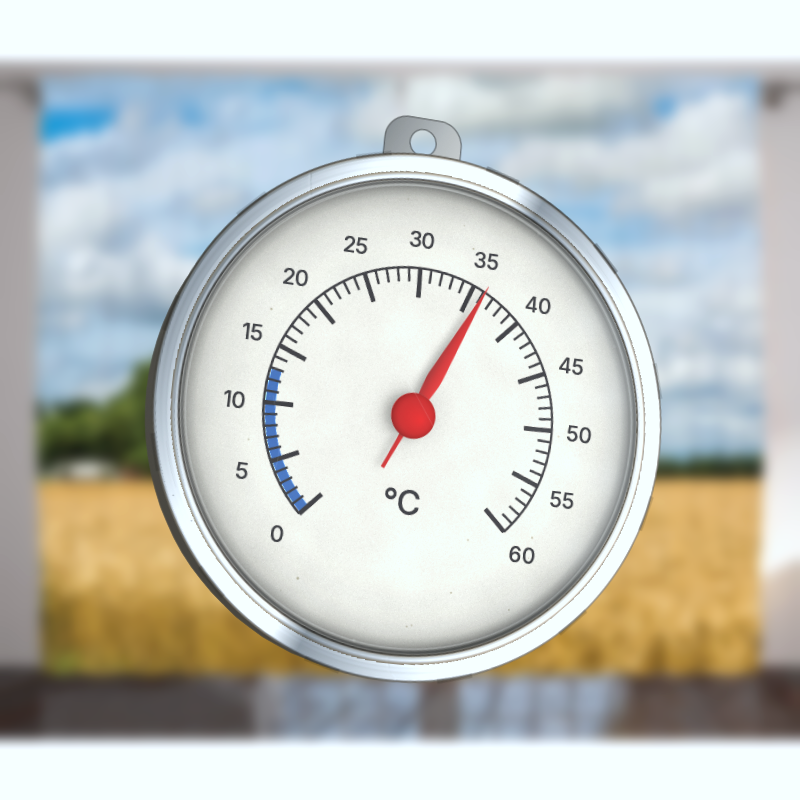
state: 36 °C
